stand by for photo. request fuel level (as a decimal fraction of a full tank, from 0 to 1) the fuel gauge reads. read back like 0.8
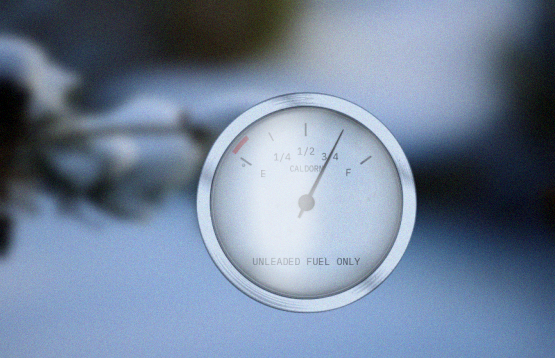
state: 0.75
